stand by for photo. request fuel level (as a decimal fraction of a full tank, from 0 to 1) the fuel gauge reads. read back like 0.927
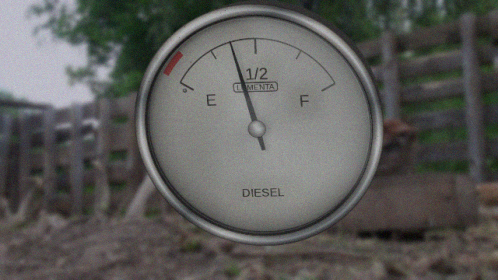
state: 0.375
